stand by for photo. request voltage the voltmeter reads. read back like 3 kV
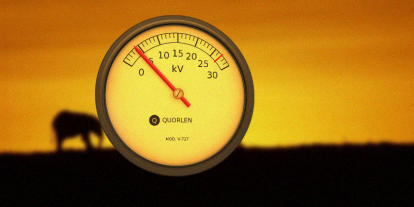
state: 4 kV
